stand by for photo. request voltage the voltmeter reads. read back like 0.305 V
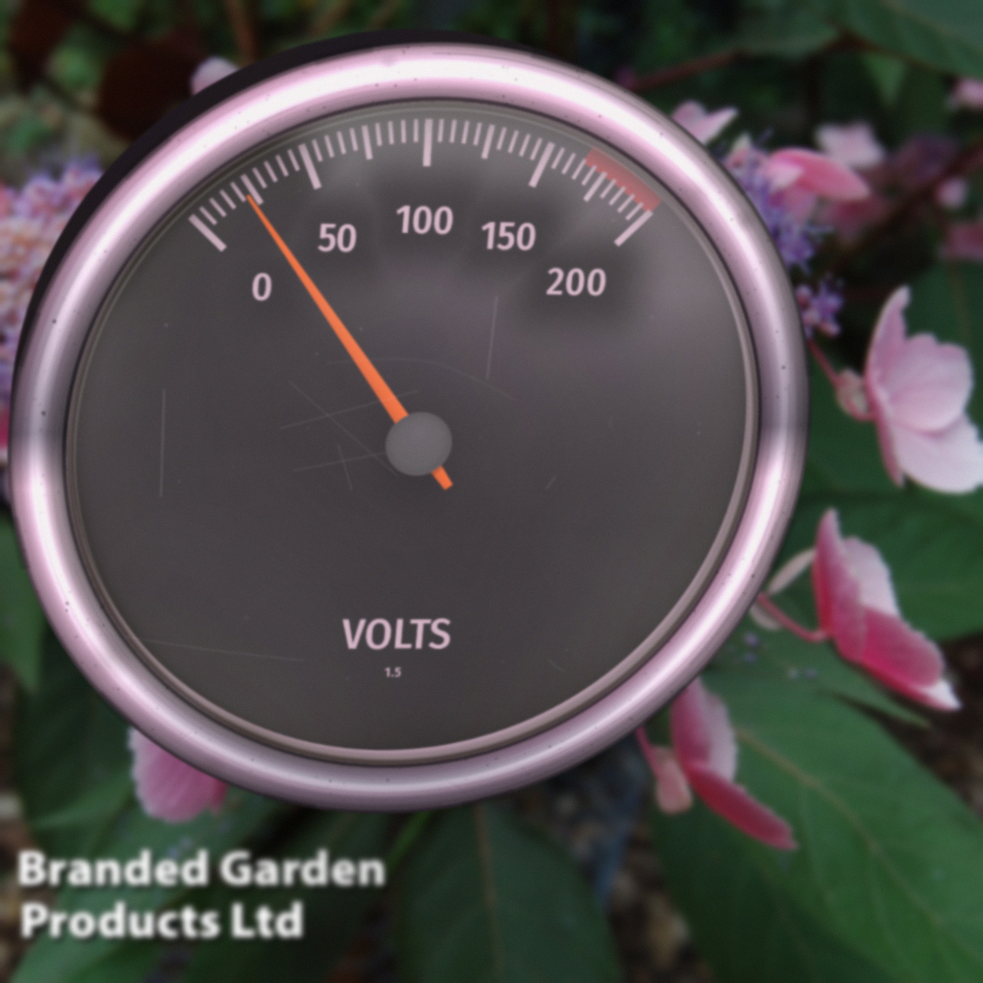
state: 22.5 V
